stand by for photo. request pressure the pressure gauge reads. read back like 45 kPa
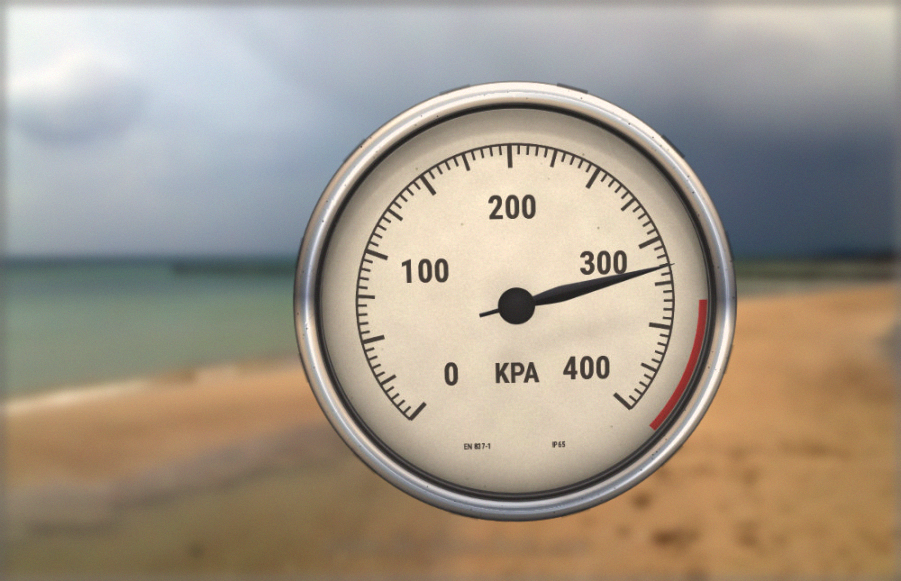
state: 315 kPa
